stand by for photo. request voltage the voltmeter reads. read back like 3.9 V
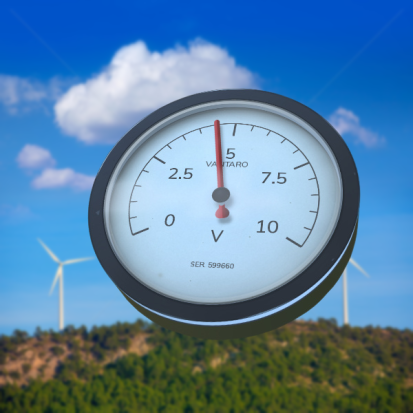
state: 4.5 V
